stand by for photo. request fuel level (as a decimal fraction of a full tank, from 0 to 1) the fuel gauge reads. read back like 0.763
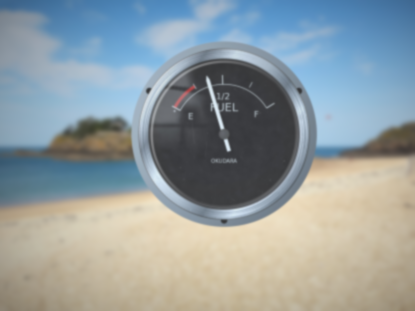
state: 0.375
